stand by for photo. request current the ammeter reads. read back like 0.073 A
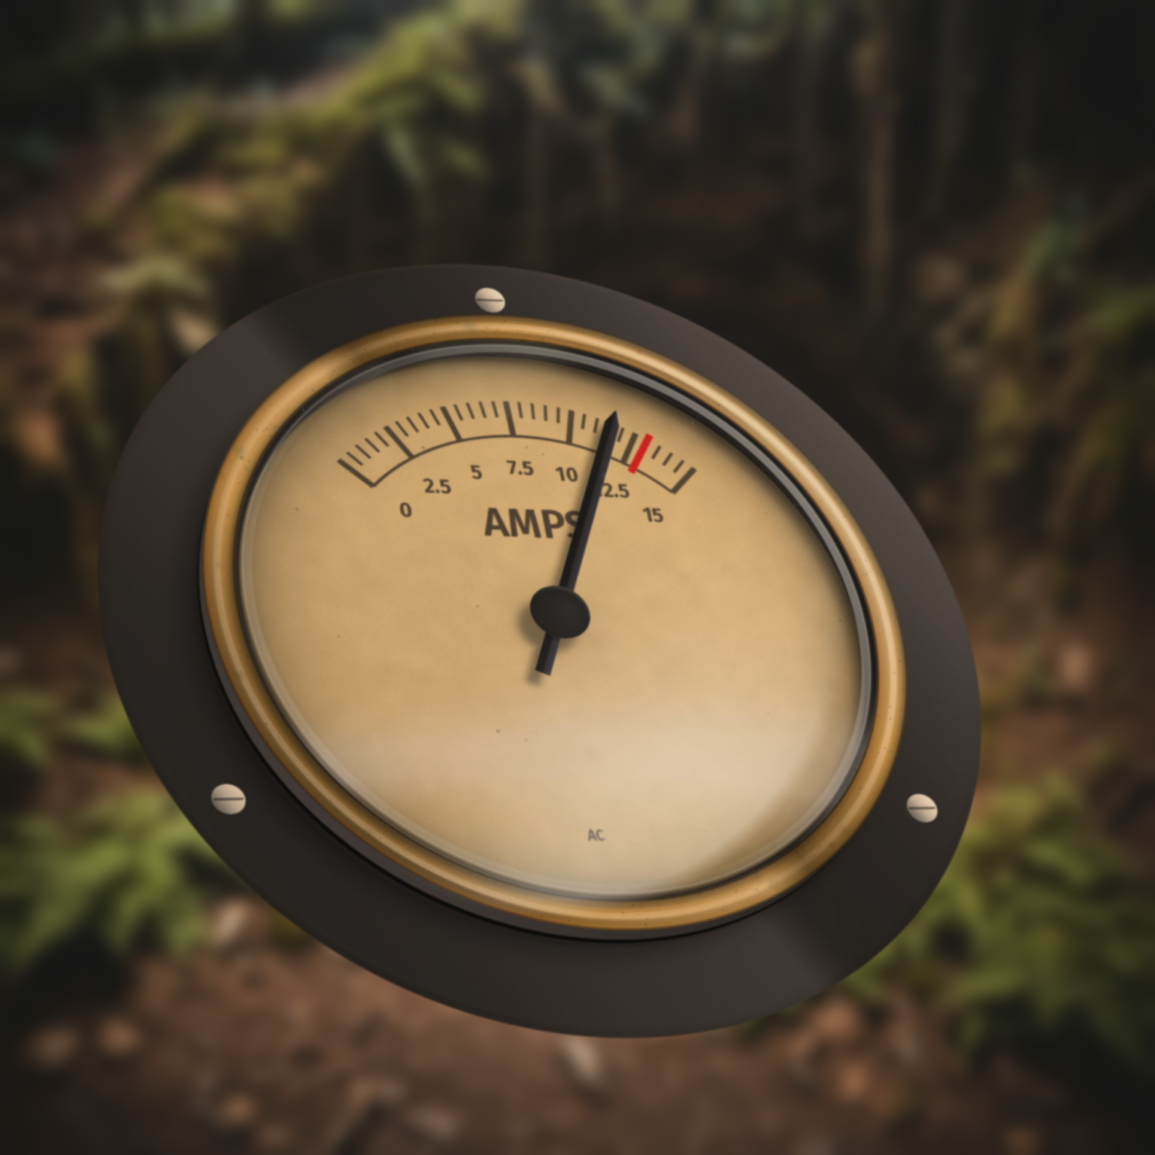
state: 11.5 A
